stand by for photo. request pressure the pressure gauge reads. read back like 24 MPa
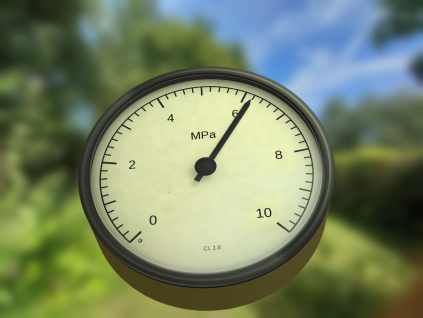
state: 6.2 MPa
